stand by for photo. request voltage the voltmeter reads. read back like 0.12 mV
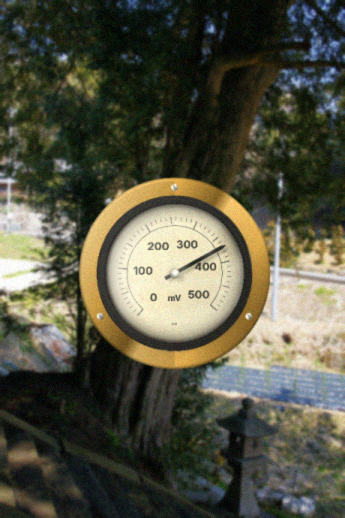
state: 370 mV
